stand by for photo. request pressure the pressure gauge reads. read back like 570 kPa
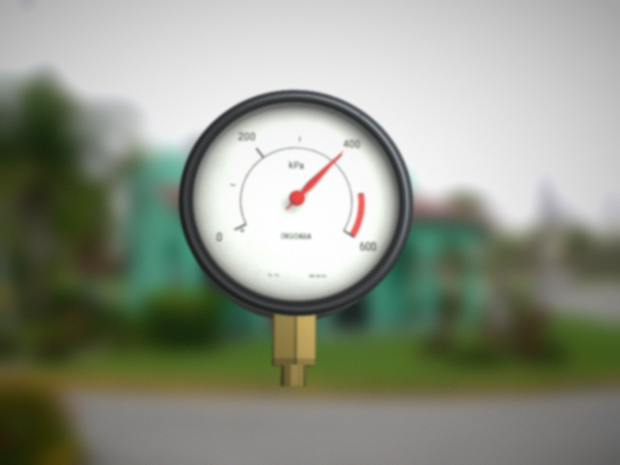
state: 400 kPa
